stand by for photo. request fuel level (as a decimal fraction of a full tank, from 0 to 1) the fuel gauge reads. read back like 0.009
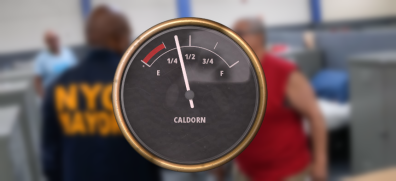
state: 0.375
